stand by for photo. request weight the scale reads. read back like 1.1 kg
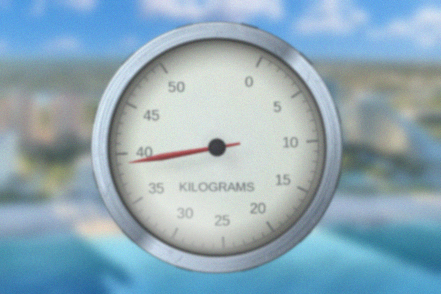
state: 39 kg
